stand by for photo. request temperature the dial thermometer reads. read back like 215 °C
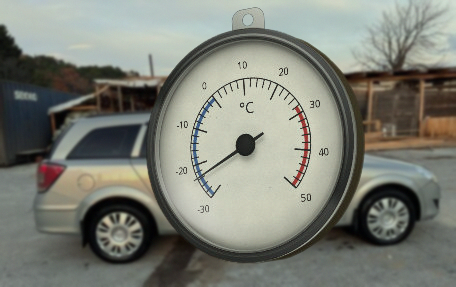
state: -24 °C
